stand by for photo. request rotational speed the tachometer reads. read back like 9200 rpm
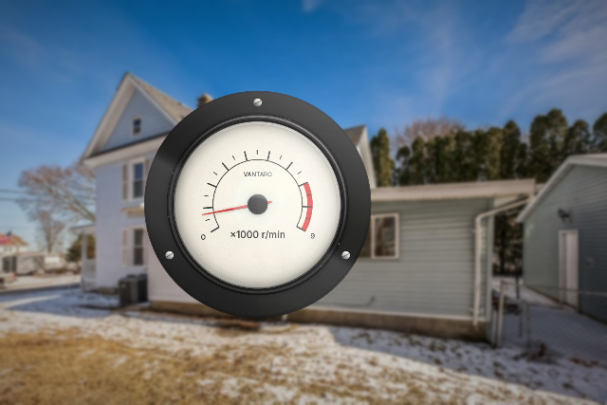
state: 750 rpm
